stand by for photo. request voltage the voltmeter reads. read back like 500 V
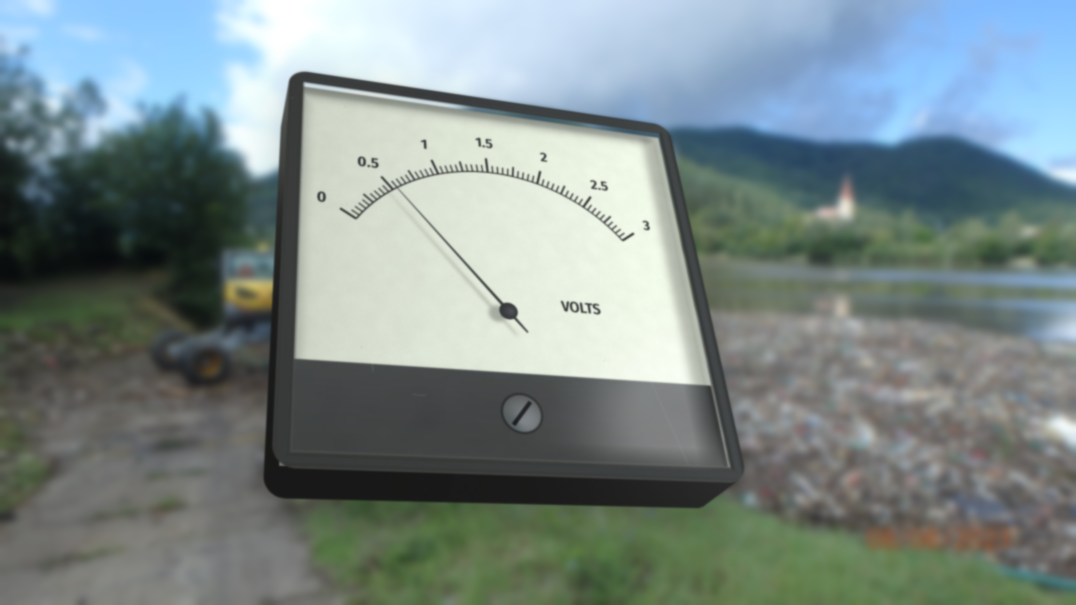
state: 0.5 V
